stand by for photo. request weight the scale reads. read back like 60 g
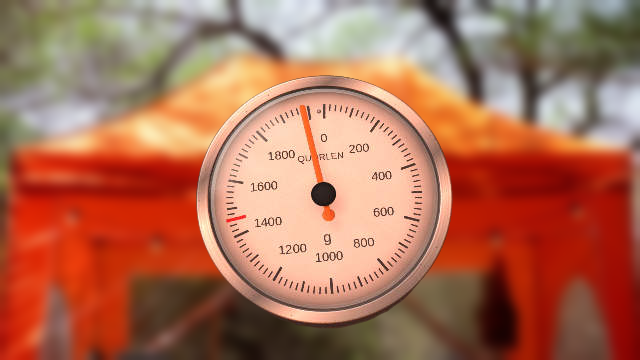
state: 1980 g
